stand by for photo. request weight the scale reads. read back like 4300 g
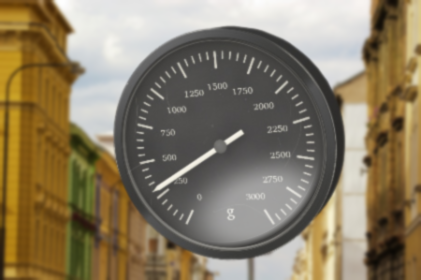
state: 300 g
